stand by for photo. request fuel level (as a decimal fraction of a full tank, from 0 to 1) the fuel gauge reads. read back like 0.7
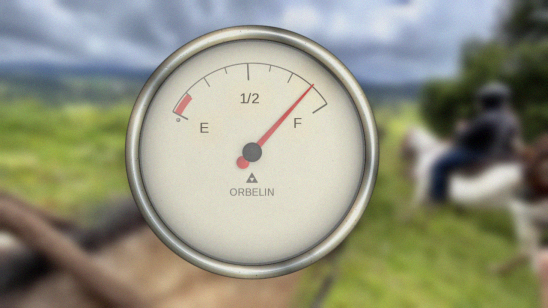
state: 0.875
